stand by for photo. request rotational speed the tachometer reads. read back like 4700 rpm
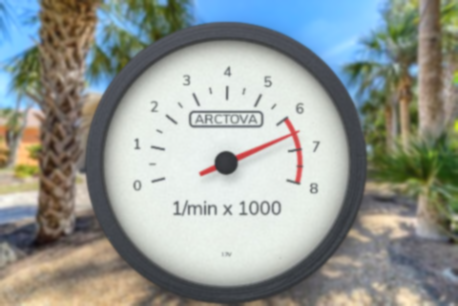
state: 6500 rpm
